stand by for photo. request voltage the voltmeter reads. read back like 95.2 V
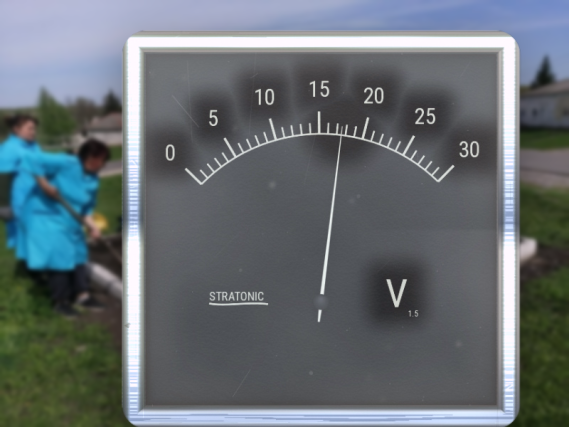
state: 17.5 V
